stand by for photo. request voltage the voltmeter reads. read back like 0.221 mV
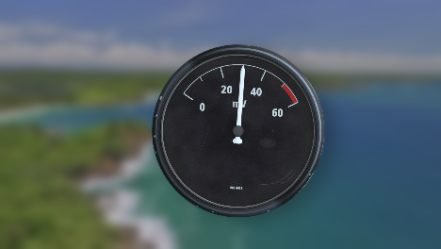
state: 30 mV
